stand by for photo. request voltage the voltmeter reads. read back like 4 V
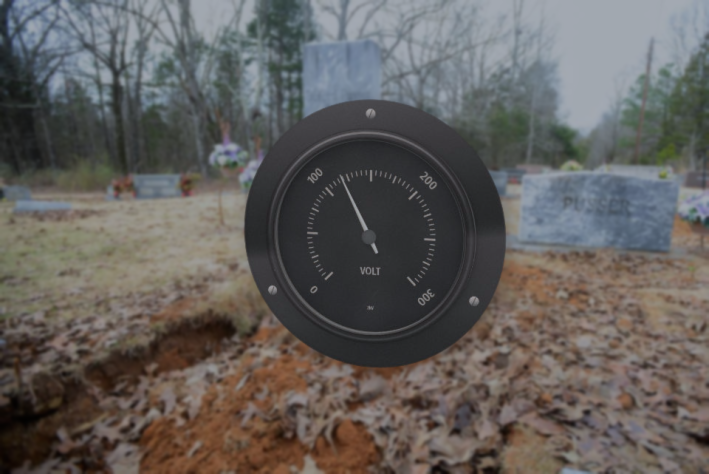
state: 120 V
